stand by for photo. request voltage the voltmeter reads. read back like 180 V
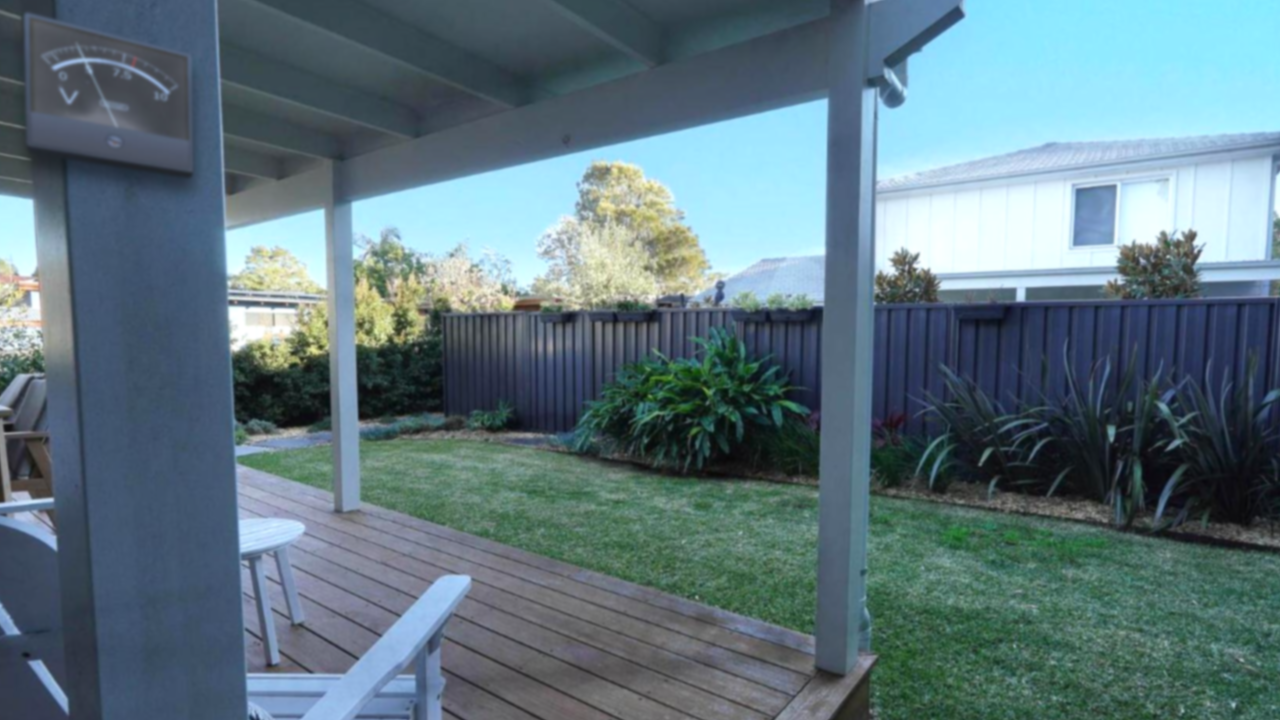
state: 5 V
